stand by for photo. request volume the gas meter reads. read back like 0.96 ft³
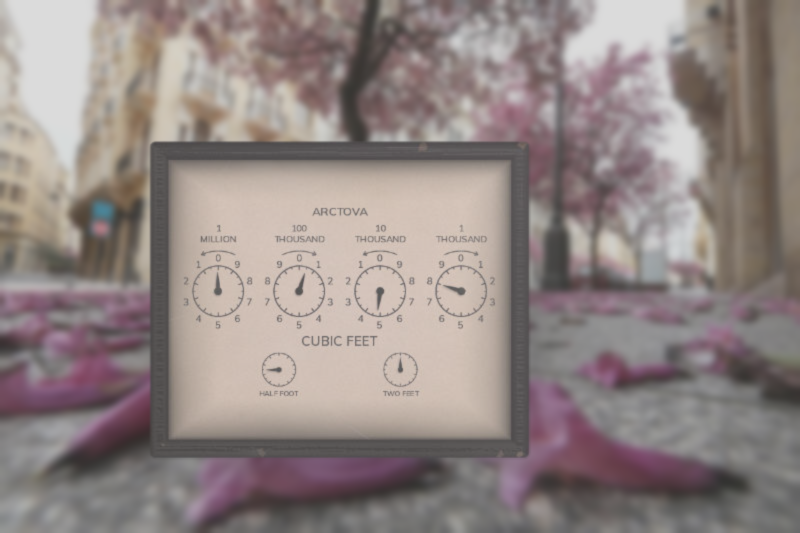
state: 4800 ft³
